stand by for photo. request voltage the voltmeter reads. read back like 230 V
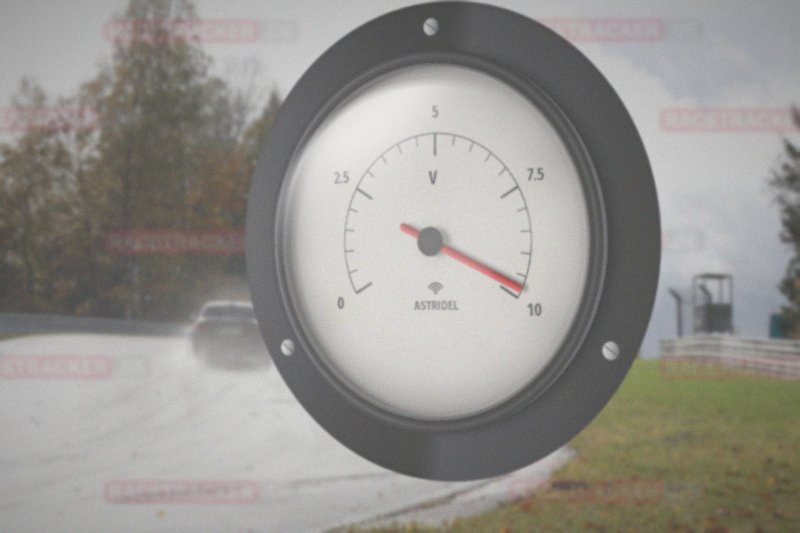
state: 9.75 V
